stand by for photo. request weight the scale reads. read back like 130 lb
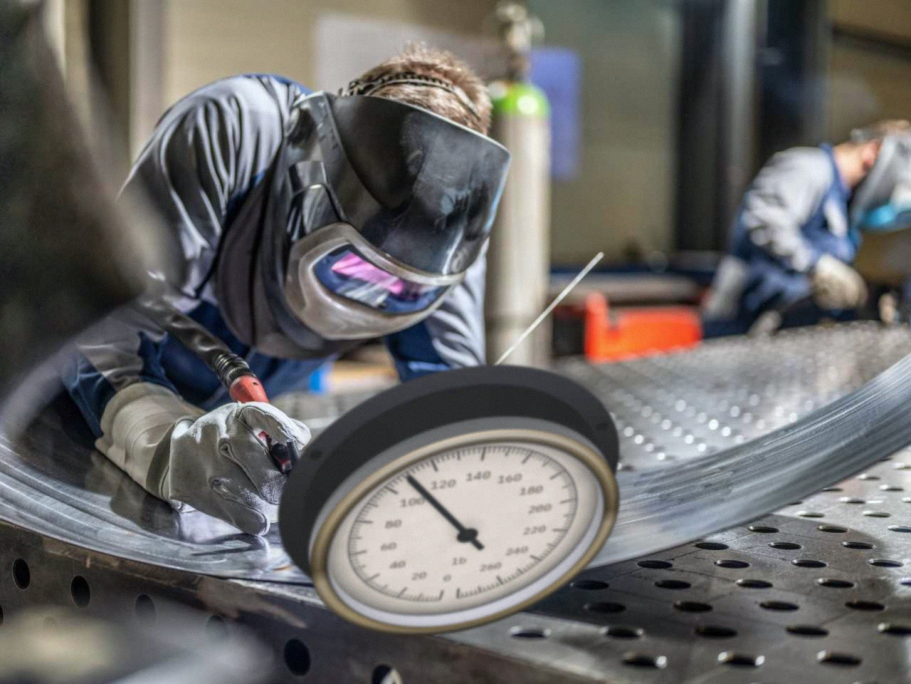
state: 110 lb
